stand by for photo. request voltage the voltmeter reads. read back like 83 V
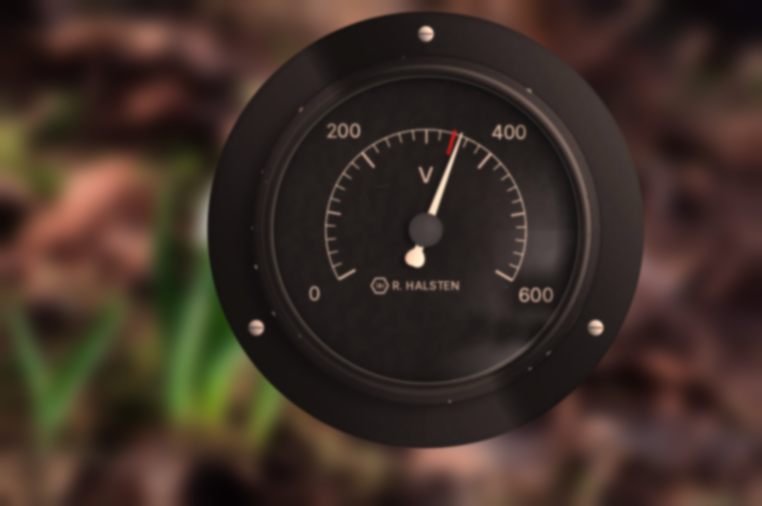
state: 350 V
